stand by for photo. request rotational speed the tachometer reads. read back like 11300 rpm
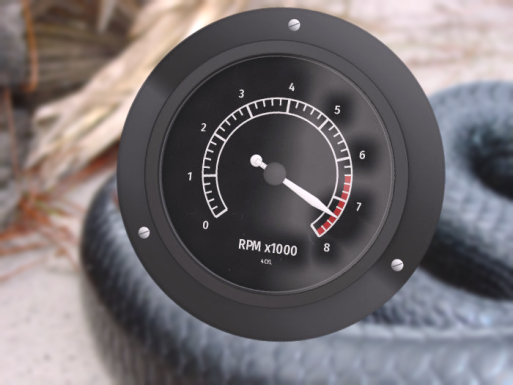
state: 7400 rpm
